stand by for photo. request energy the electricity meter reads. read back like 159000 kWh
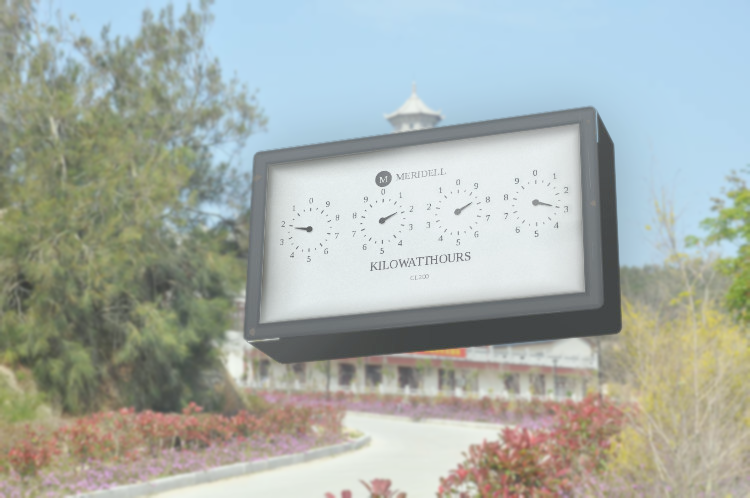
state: 2183 kWh
